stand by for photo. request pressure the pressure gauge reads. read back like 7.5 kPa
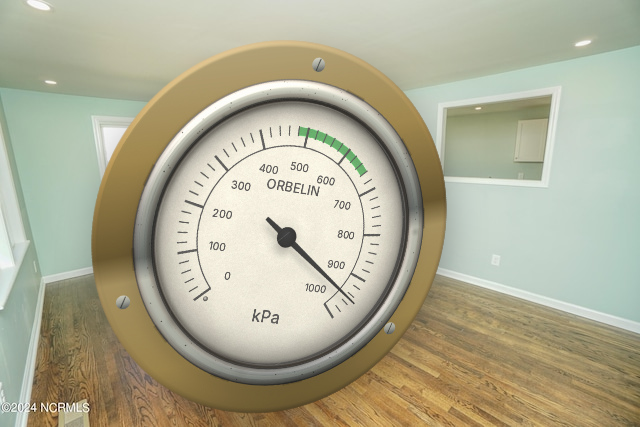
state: 950 kPa
